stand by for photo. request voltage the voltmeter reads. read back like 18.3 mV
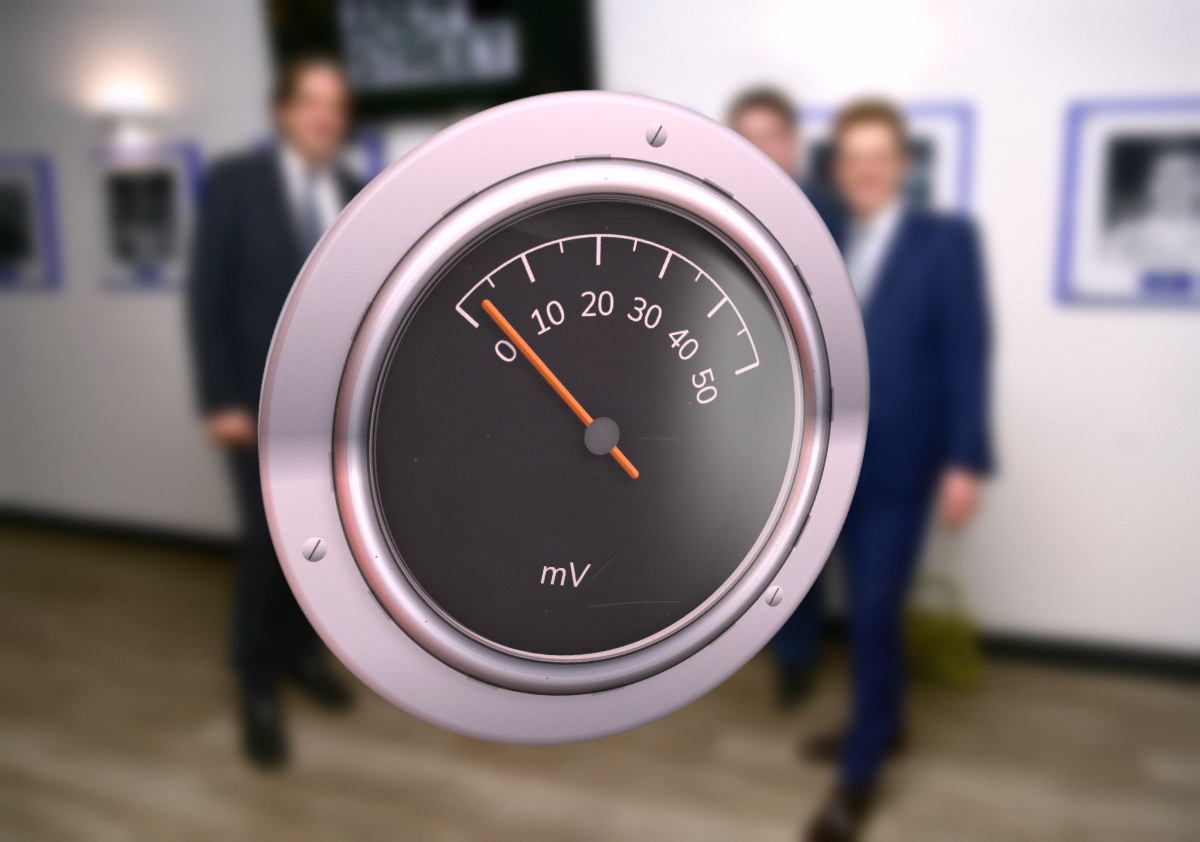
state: 2.5 mV
